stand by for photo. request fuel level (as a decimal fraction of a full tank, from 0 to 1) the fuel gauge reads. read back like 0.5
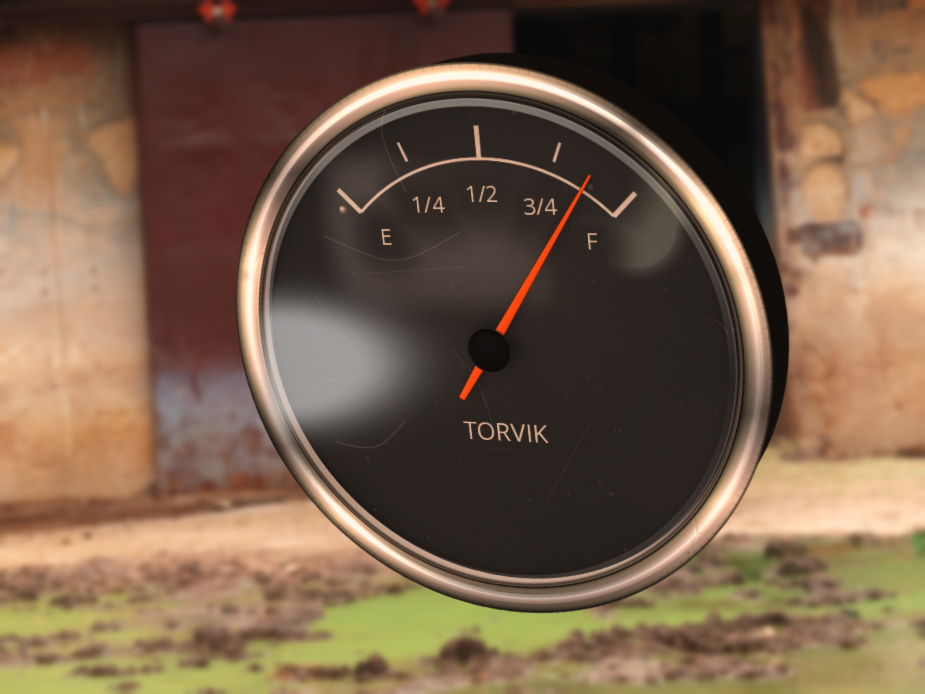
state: 0.875
